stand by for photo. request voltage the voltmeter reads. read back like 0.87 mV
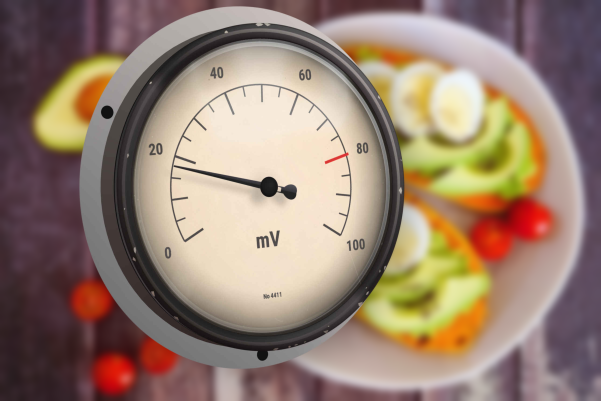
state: 17.5 mV
